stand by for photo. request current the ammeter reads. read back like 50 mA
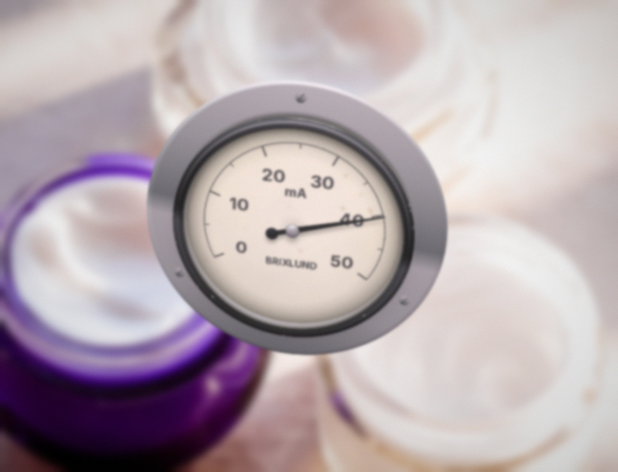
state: 40 mA
